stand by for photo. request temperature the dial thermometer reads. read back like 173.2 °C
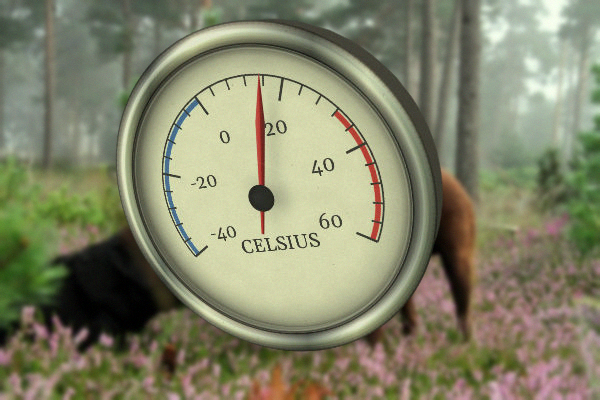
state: 16 °C
